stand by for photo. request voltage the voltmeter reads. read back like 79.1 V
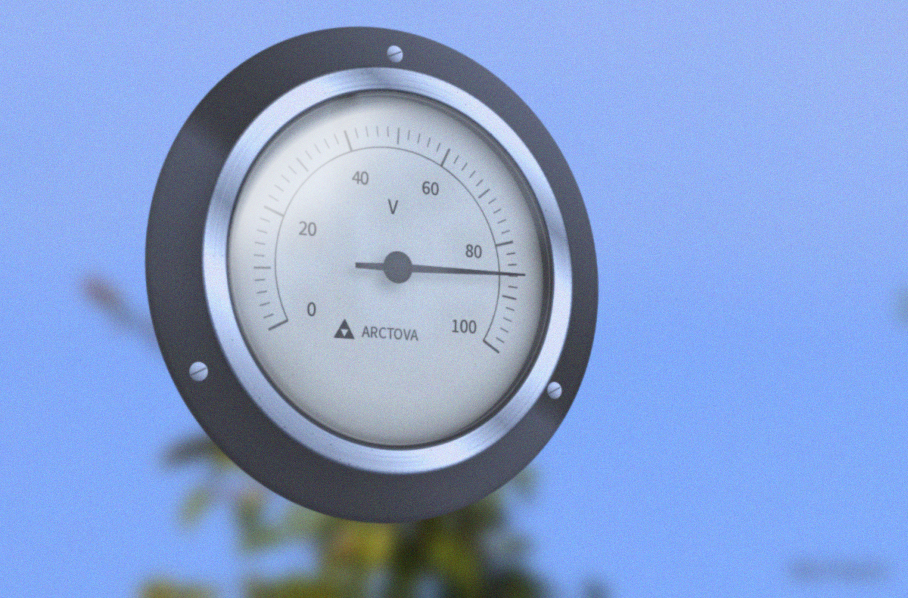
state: 86 V
